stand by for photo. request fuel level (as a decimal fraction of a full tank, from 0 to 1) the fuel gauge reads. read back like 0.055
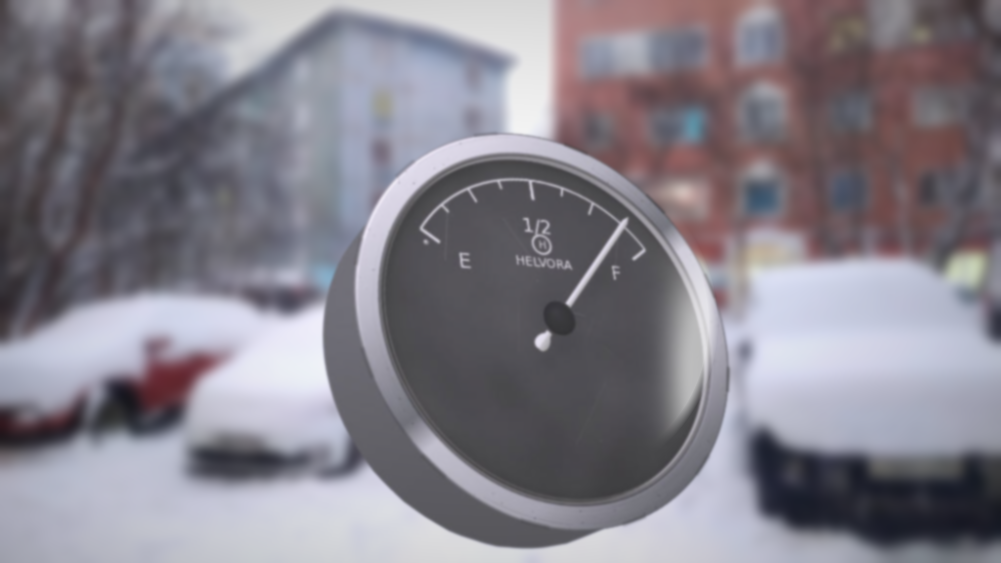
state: 0.875
